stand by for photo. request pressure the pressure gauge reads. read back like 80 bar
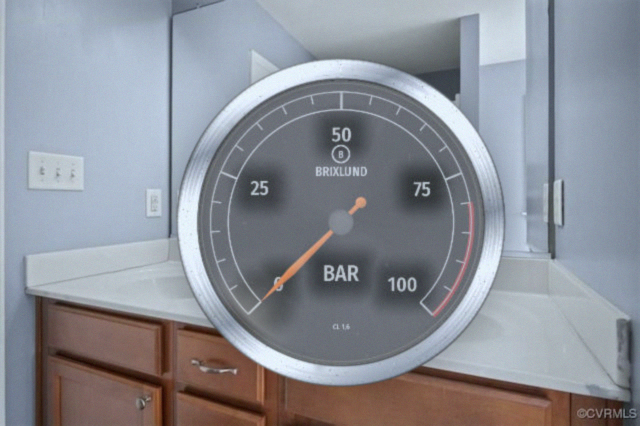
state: 0 bar
